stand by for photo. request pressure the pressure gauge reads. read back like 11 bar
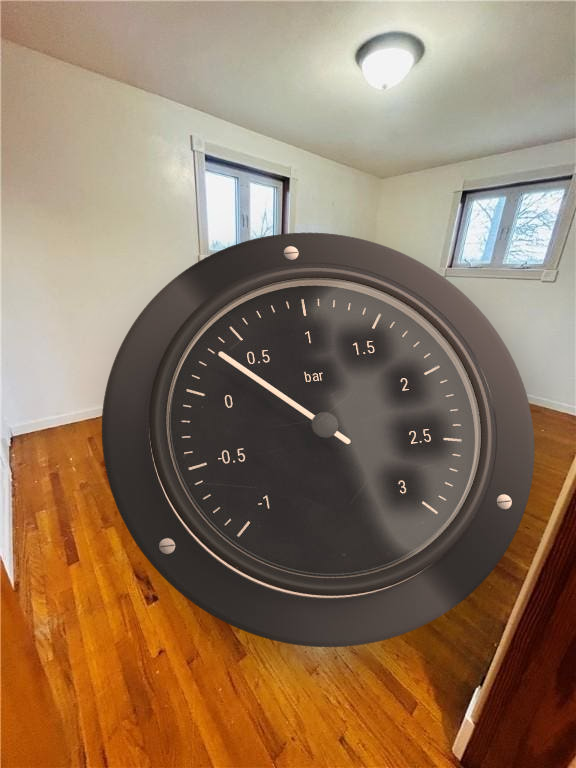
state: 0.3 bar
